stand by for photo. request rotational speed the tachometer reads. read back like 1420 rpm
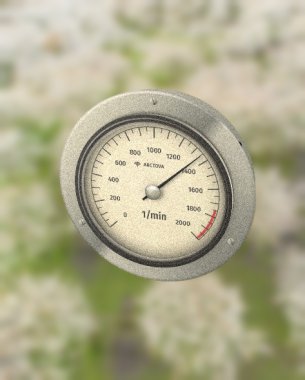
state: 1350 rpm
